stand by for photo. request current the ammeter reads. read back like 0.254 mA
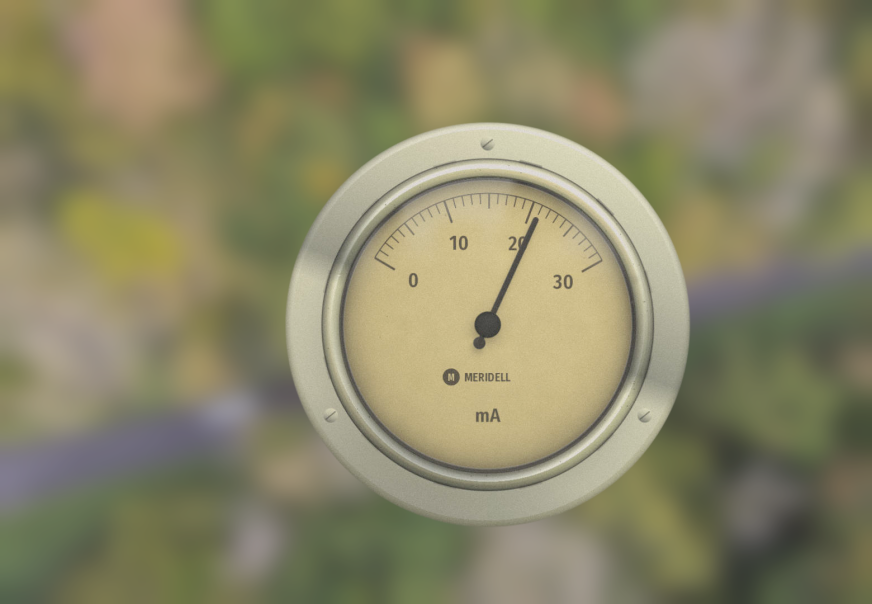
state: 21 mA
